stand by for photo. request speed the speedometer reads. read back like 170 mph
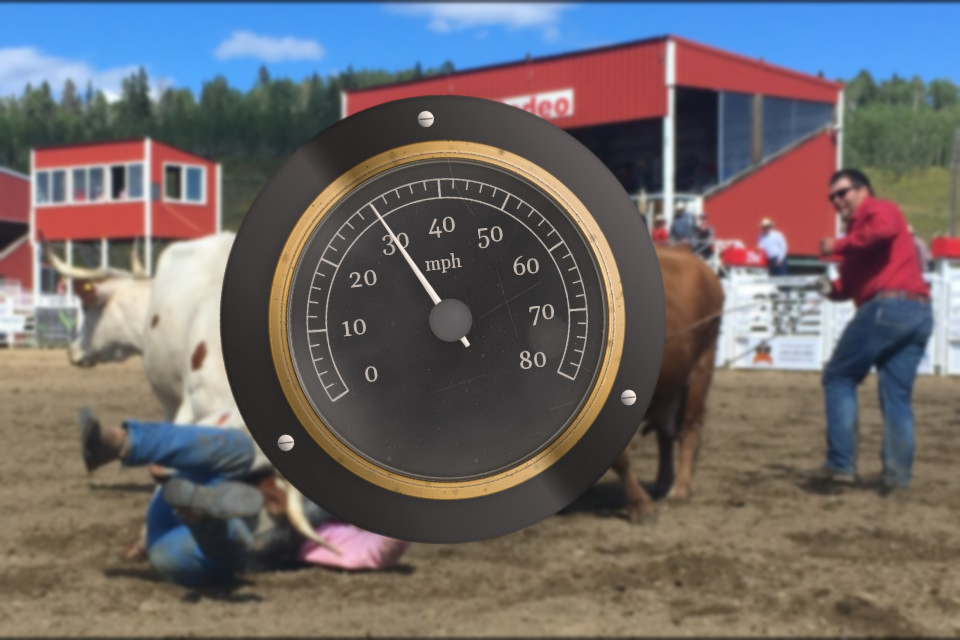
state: 30 mph
